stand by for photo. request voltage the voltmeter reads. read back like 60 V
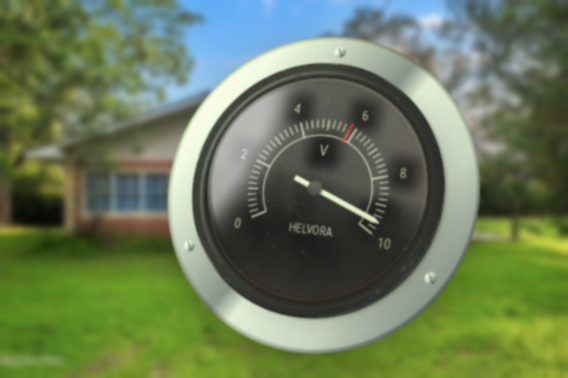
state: 9.6 V
